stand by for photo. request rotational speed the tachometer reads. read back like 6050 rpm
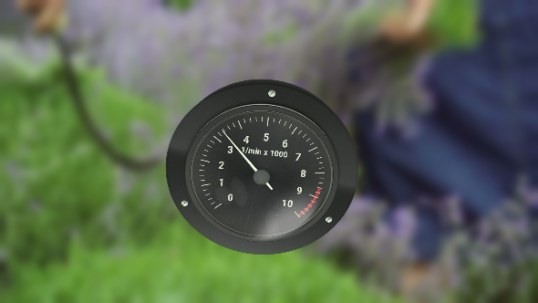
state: 3400 rpm
